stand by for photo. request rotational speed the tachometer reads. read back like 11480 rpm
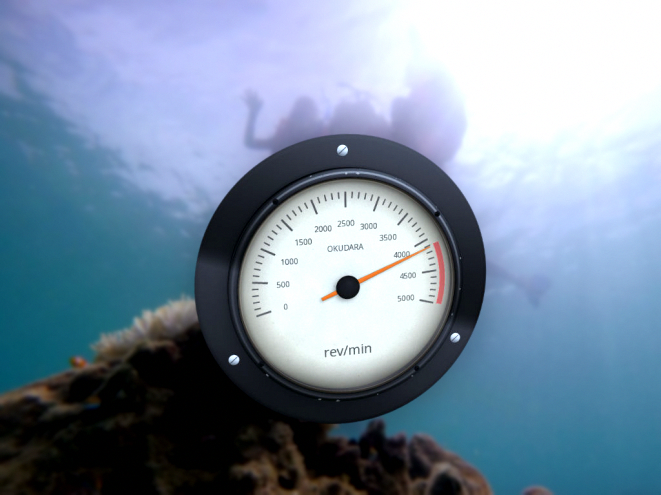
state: 4100 rpm
